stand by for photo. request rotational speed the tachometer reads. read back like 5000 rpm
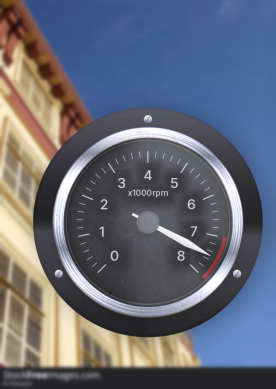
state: 7500 rpm
